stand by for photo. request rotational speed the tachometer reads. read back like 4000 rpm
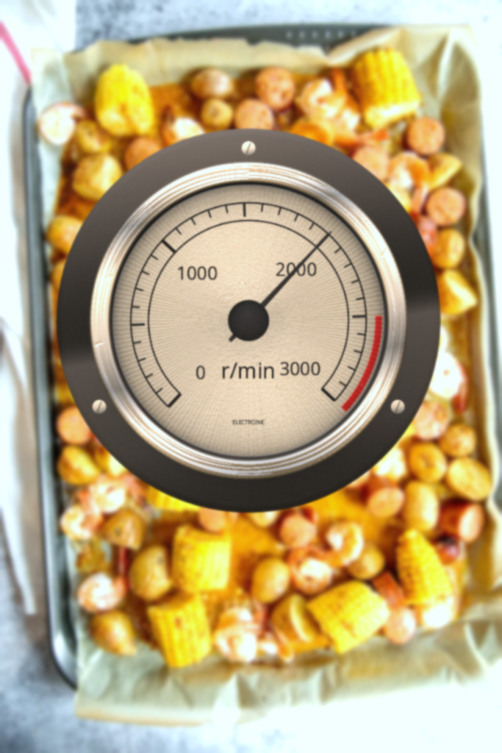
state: 2000 rpm
